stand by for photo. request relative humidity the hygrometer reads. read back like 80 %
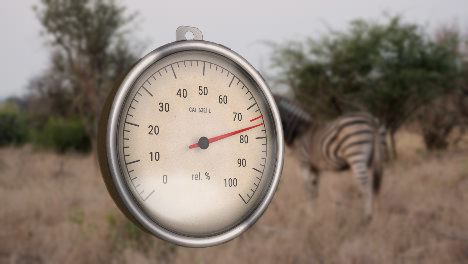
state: 76 %
